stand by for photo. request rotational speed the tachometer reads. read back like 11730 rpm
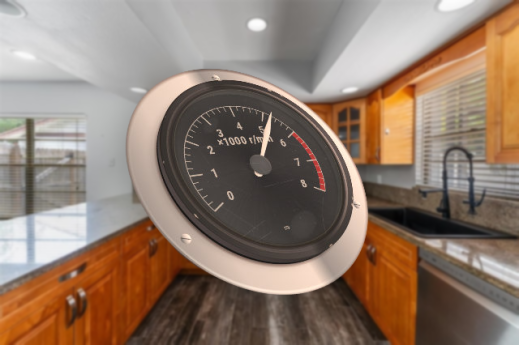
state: 5200 rpm
